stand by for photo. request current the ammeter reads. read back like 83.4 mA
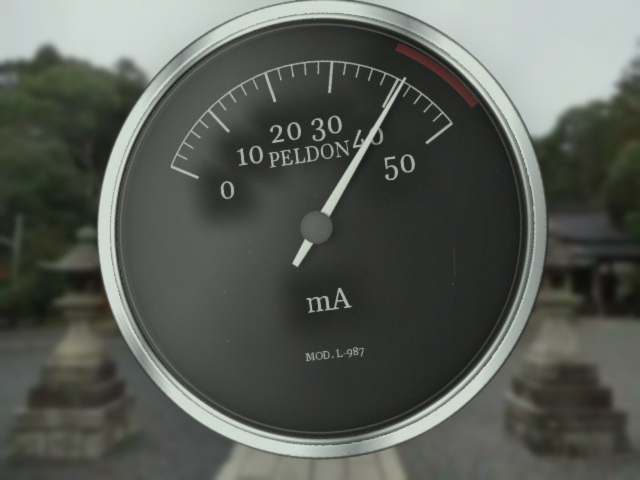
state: 41 mA
